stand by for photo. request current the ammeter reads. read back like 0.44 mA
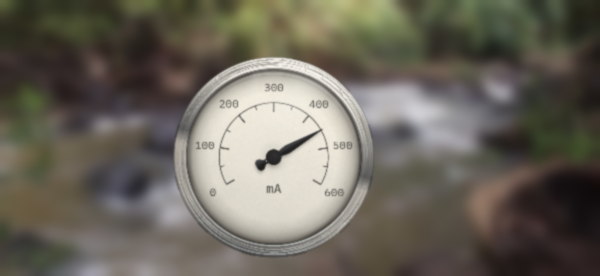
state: 450 mA
